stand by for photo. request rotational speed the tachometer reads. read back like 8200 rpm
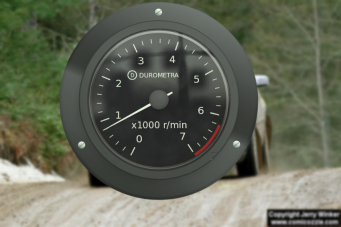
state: 800 rpm
